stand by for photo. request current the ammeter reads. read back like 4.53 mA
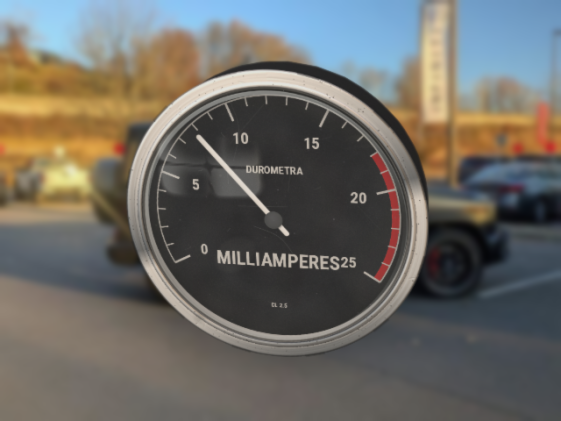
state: 8 mA
